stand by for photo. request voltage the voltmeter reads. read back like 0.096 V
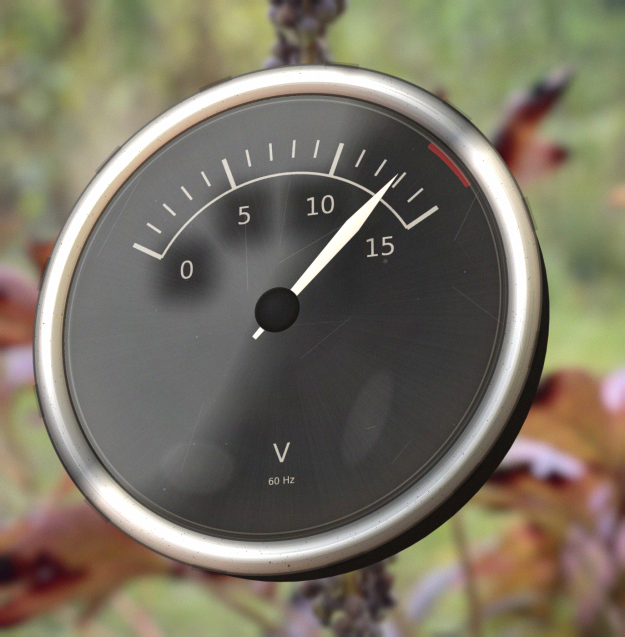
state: 13 V
